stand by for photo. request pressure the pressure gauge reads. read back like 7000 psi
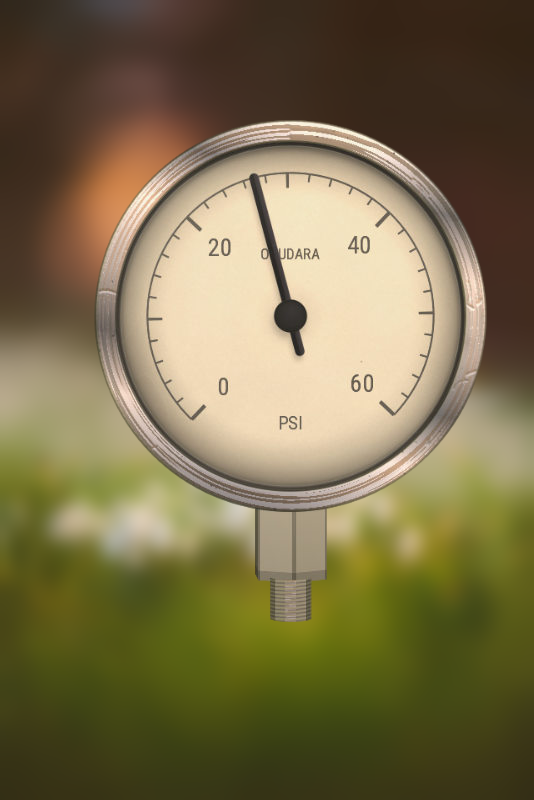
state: 27 psi
